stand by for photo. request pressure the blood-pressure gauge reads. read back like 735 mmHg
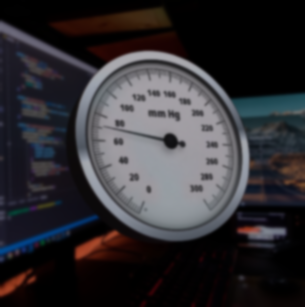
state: 70 mmHg
